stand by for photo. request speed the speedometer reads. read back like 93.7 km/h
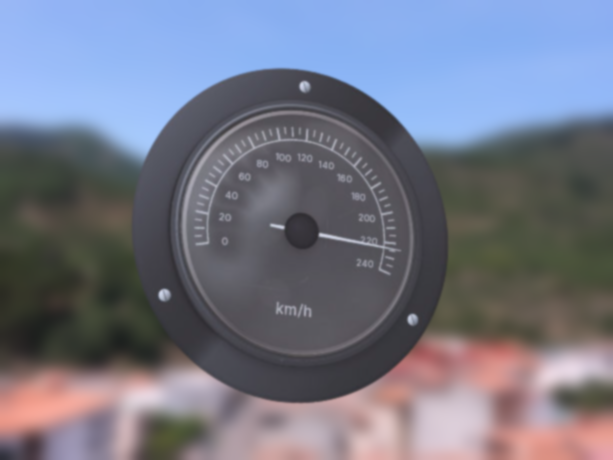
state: 225 km/h
